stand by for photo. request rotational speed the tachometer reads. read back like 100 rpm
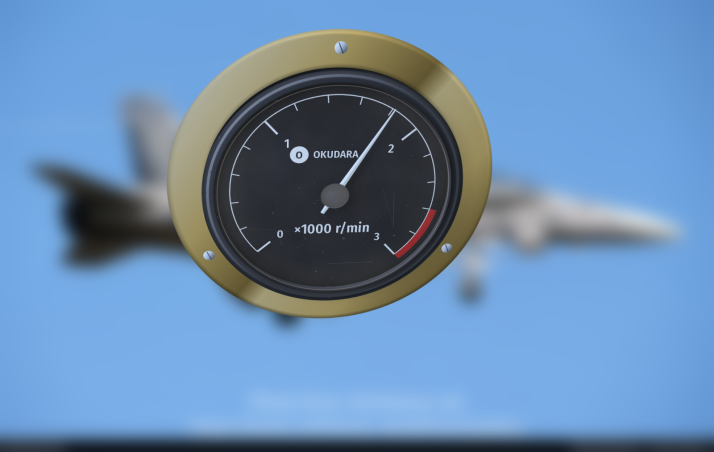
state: 1800 rpm
